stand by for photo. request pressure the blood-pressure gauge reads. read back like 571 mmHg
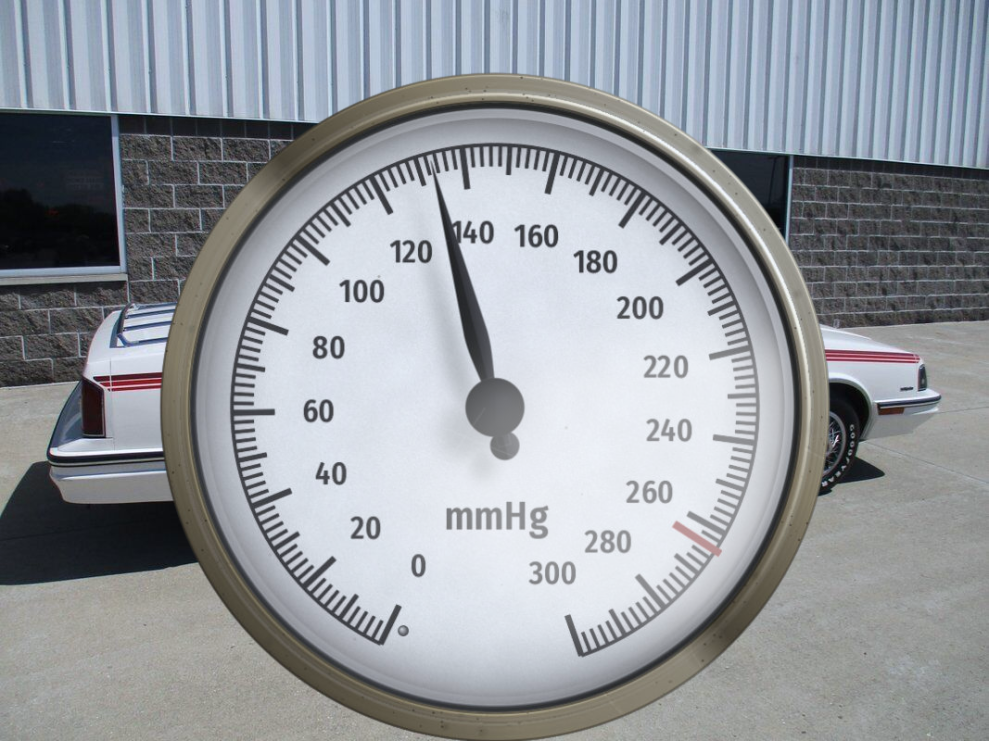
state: 133 mmHg
